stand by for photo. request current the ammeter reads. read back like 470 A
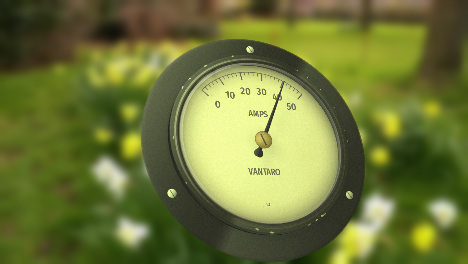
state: 40 A
